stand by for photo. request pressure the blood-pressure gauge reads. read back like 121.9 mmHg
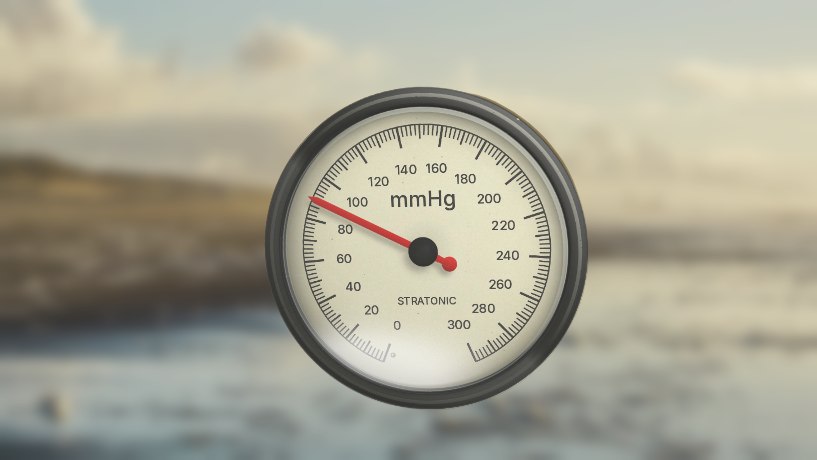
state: 90 mmHg
